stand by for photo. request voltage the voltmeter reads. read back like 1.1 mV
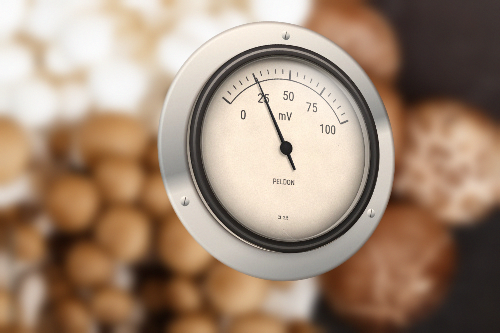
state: 25 mV
